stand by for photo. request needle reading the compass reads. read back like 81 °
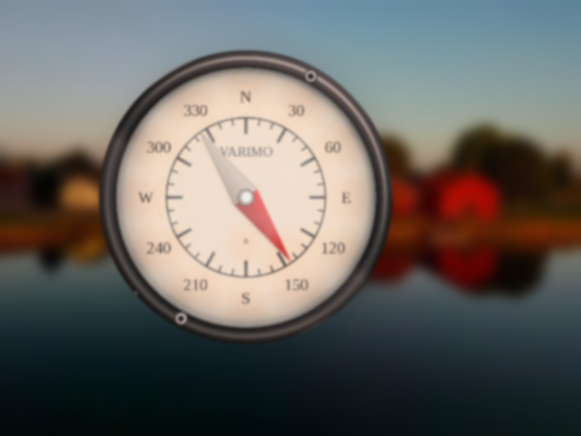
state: 145 °
